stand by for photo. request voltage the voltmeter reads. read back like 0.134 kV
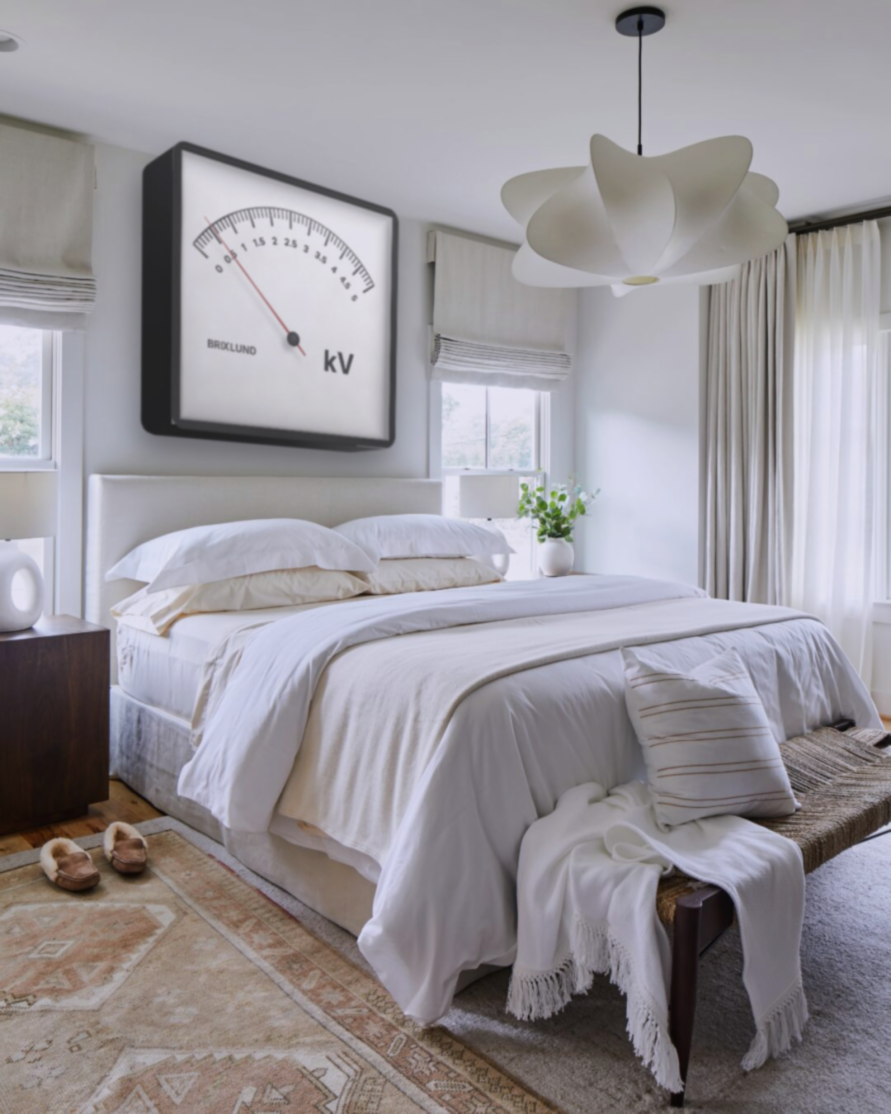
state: 0.5 kV
